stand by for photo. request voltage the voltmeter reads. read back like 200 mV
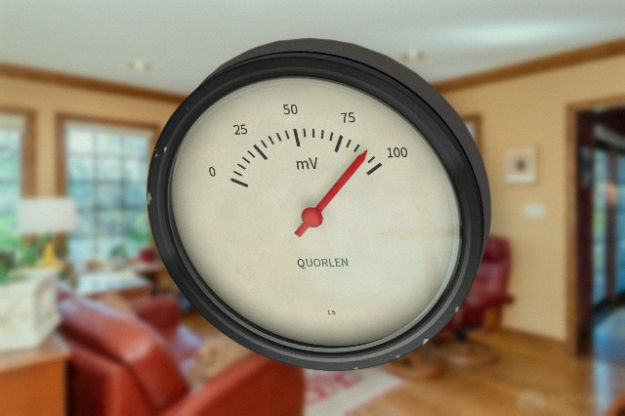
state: 90 mV
